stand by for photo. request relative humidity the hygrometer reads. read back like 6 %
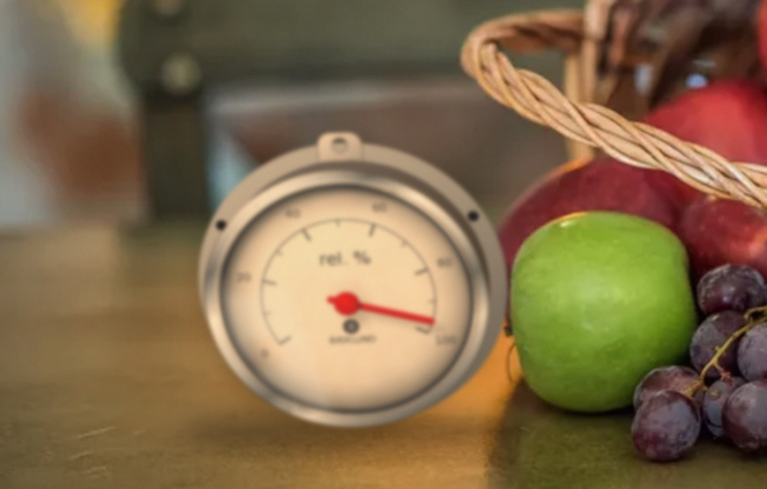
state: 95 %
